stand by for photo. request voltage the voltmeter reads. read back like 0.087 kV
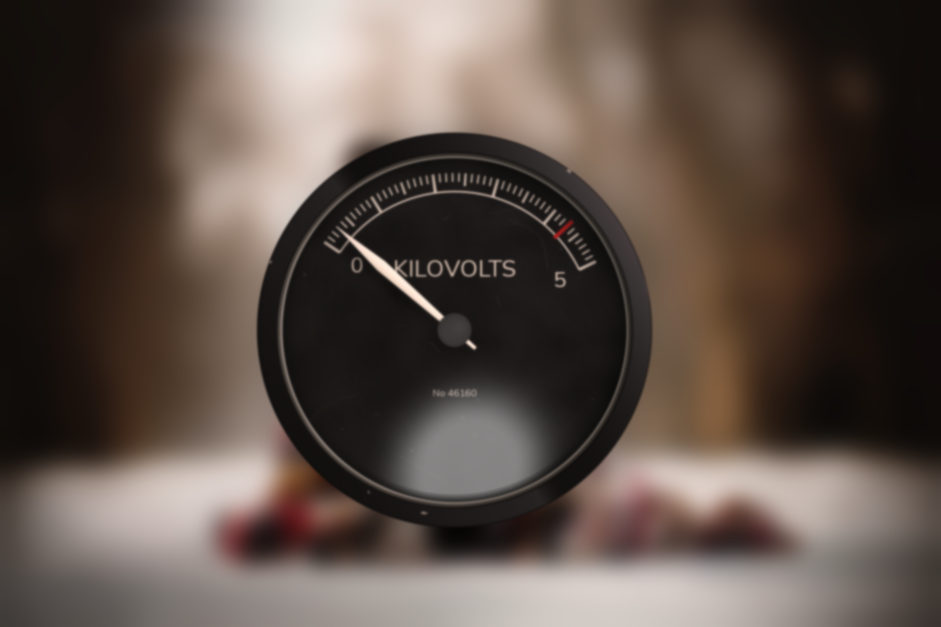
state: 0.3 kV
